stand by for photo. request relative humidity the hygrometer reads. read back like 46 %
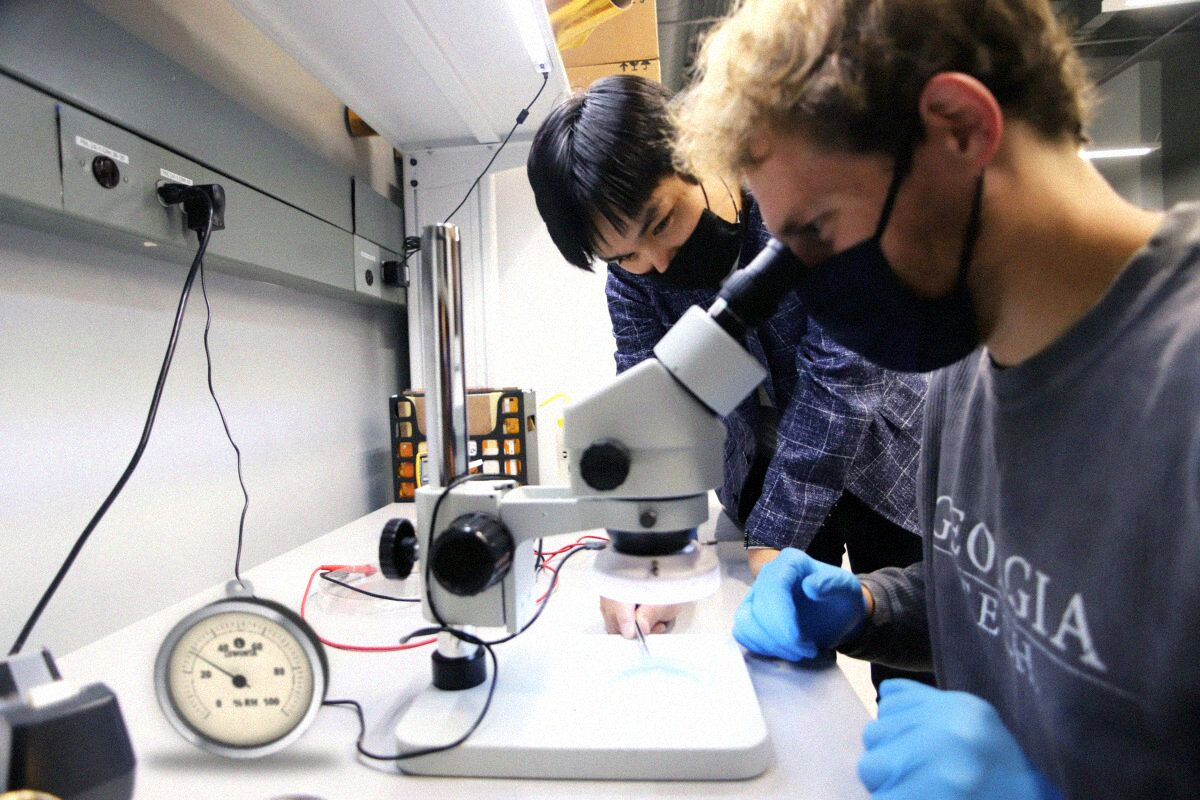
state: 30 %
